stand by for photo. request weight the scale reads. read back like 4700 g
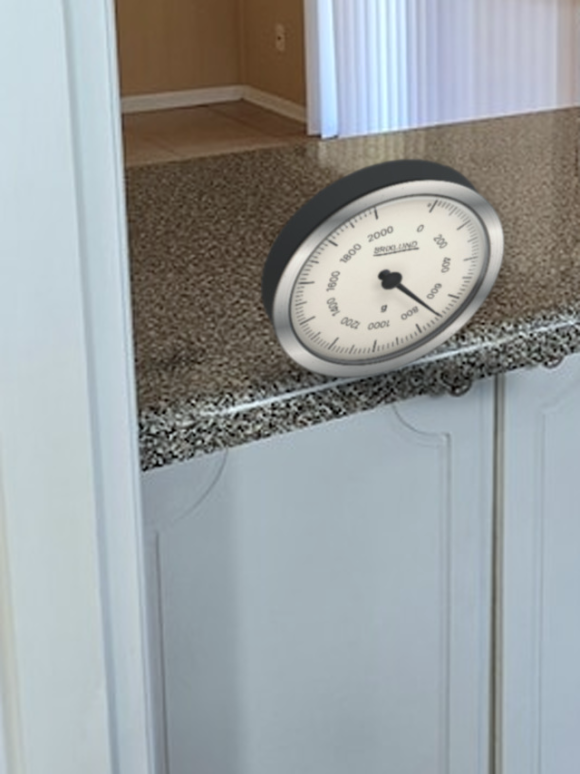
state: 700 g
